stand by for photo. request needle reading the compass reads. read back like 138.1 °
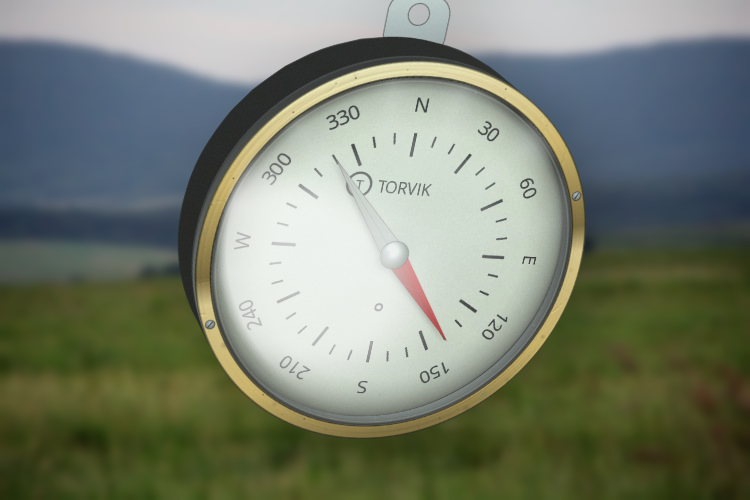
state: 140 °
